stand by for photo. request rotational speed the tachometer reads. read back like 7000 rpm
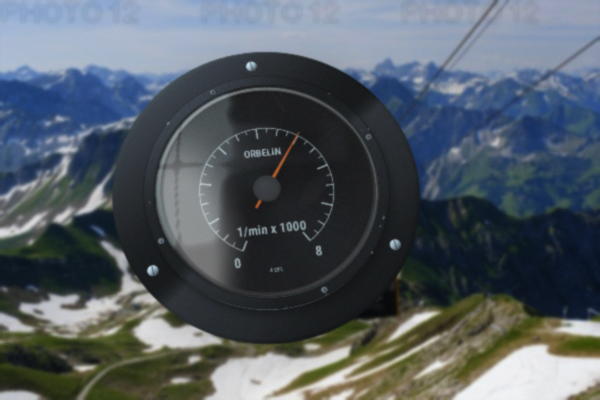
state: 5000 rpm
